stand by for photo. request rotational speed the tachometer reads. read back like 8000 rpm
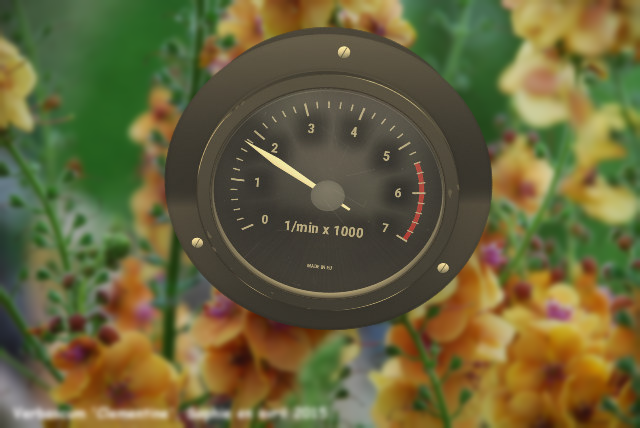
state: 1800 rpm
